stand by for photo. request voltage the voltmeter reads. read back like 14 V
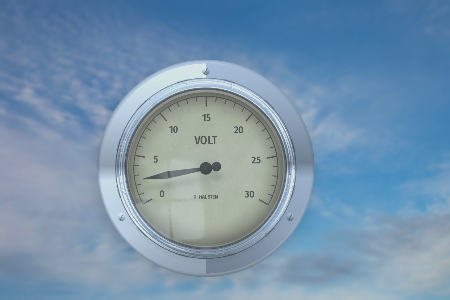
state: 2.5 V
